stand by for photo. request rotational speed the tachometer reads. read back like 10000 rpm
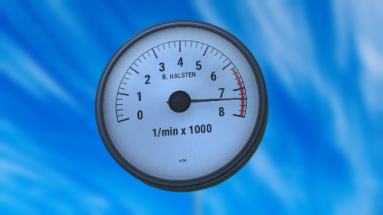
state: 7400 rpm
